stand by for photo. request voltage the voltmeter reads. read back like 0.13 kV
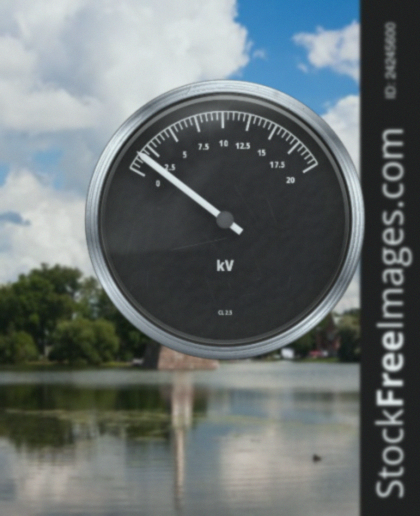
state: 1.5 kV
